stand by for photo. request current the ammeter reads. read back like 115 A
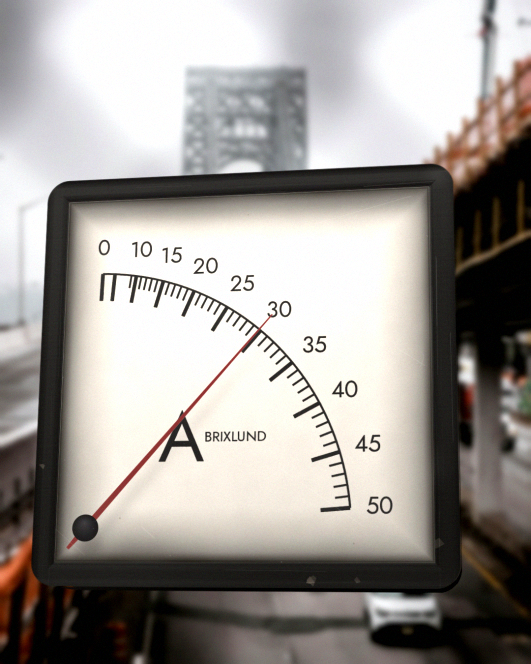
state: 30 A
